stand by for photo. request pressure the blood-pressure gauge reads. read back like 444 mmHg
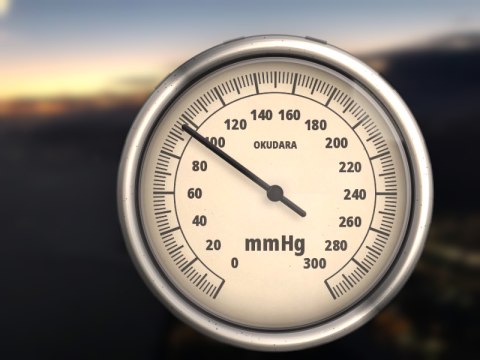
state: 96 mmHg
